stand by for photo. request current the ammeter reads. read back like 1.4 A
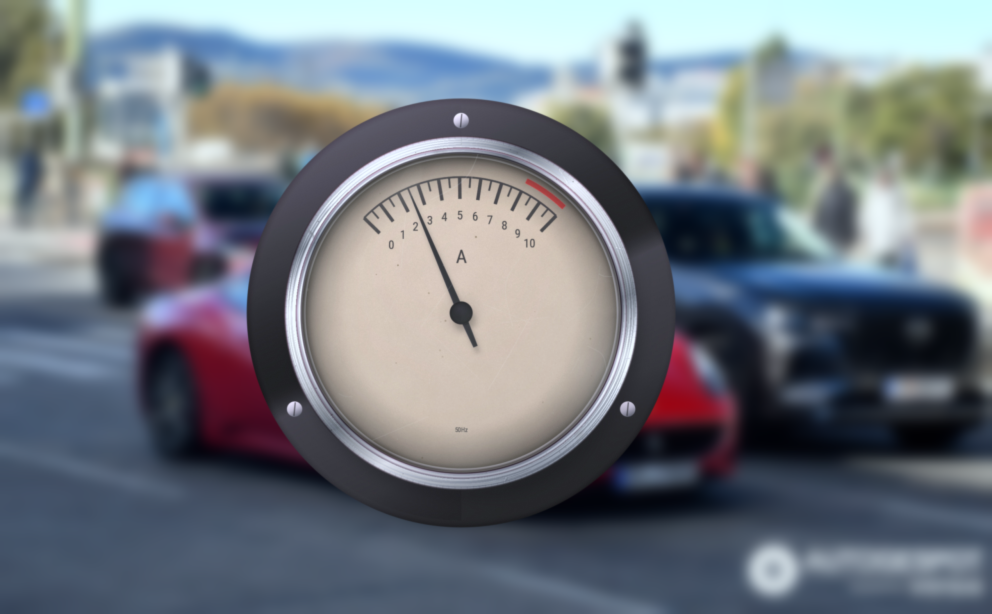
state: 2.5 A
